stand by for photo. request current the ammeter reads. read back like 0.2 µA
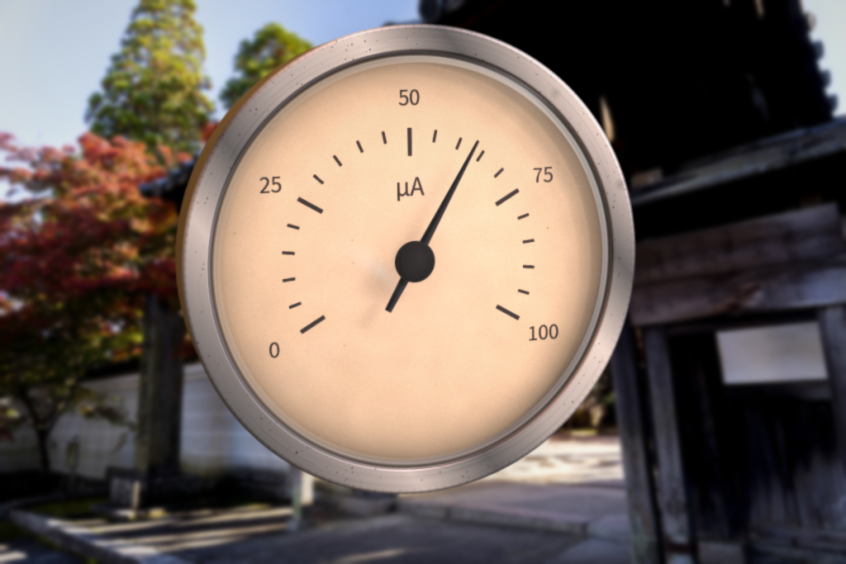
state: 62.5 µA
